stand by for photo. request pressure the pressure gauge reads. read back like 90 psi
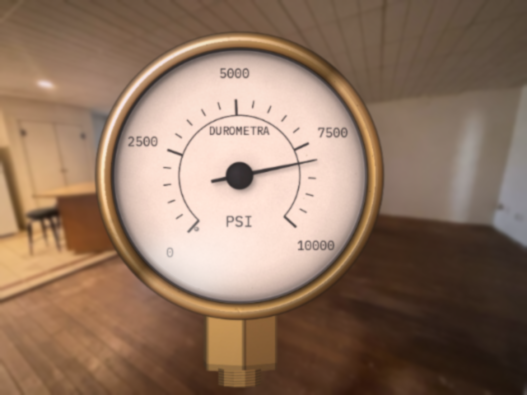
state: 8000 psi
